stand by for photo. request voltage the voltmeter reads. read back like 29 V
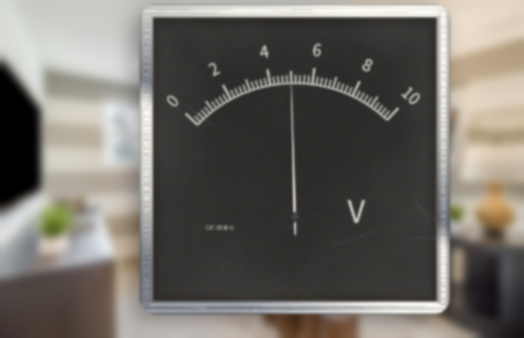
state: 5 V
